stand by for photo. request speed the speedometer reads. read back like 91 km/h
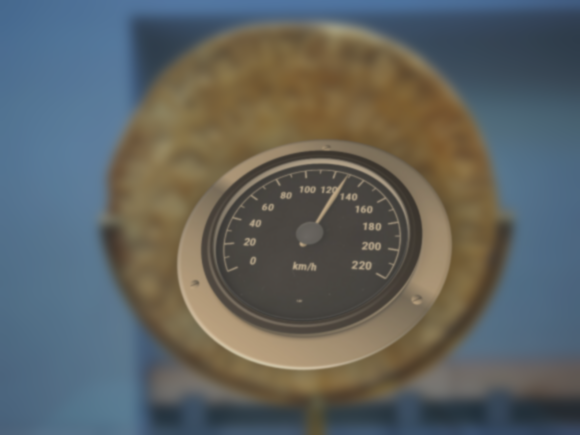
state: 130 km/h
